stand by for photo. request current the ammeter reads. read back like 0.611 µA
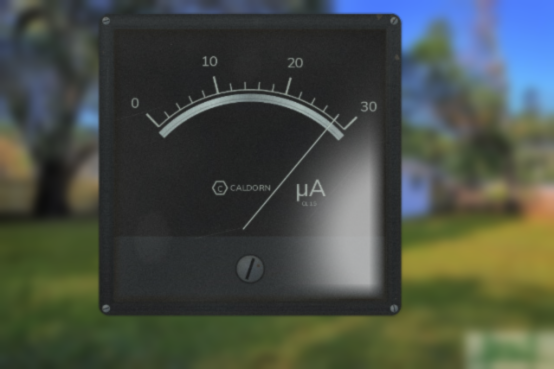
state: 28 µA
